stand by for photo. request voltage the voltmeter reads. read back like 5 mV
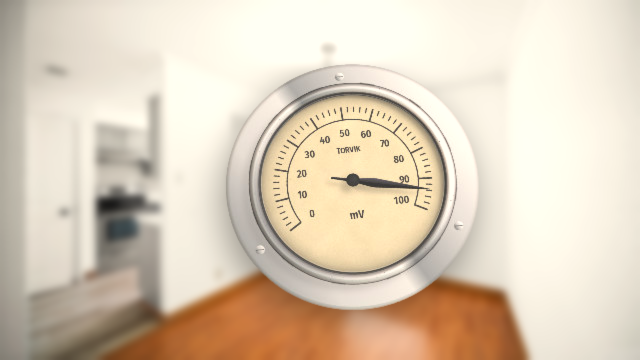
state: 94 mV
